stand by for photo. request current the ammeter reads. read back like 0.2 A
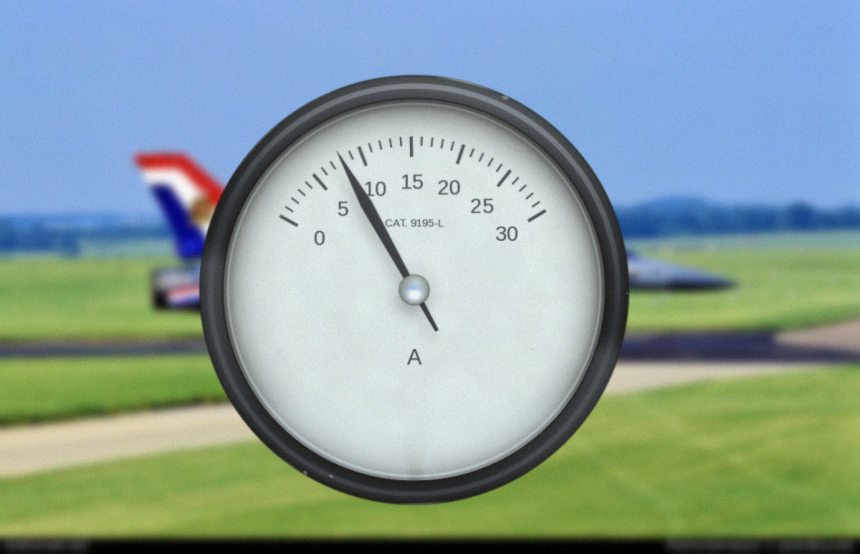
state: 8 A
